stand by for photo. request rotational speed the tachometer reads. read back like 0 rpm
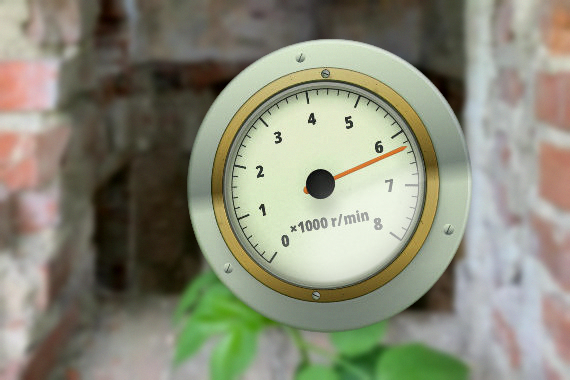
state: 6300 rpm
